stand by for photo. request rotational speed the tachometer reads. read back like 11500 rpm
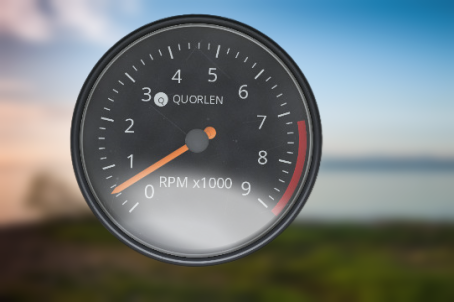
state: 500 rpm
